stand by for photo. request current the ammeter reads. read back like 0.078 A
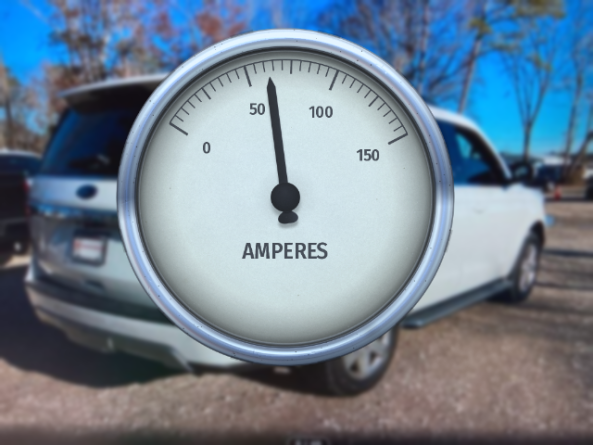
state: 62.5 A
